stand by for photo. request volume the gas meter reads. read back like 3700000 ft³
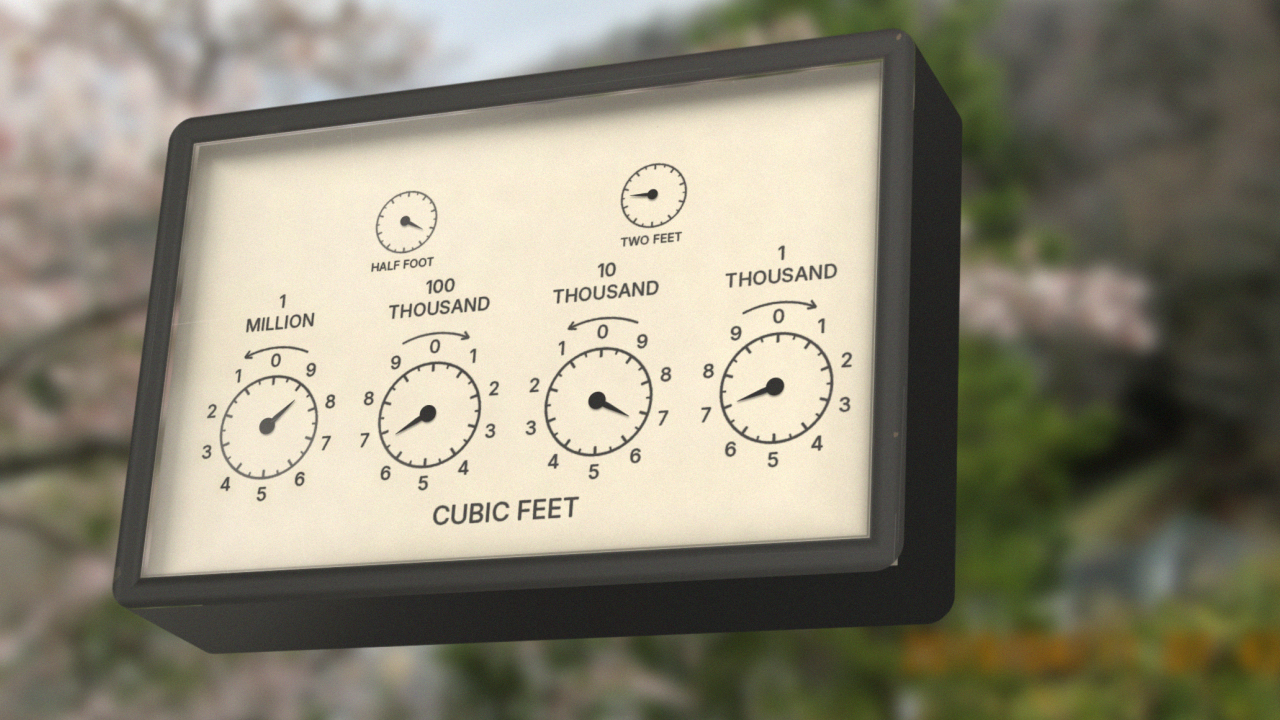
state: 866700 ft³
